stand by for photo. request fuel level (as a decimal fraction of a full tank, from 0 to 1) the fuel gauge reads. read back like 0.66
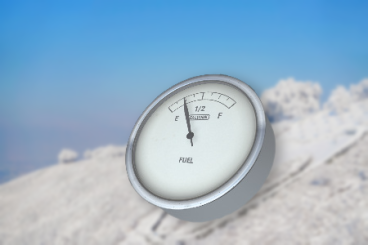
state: 0.25
